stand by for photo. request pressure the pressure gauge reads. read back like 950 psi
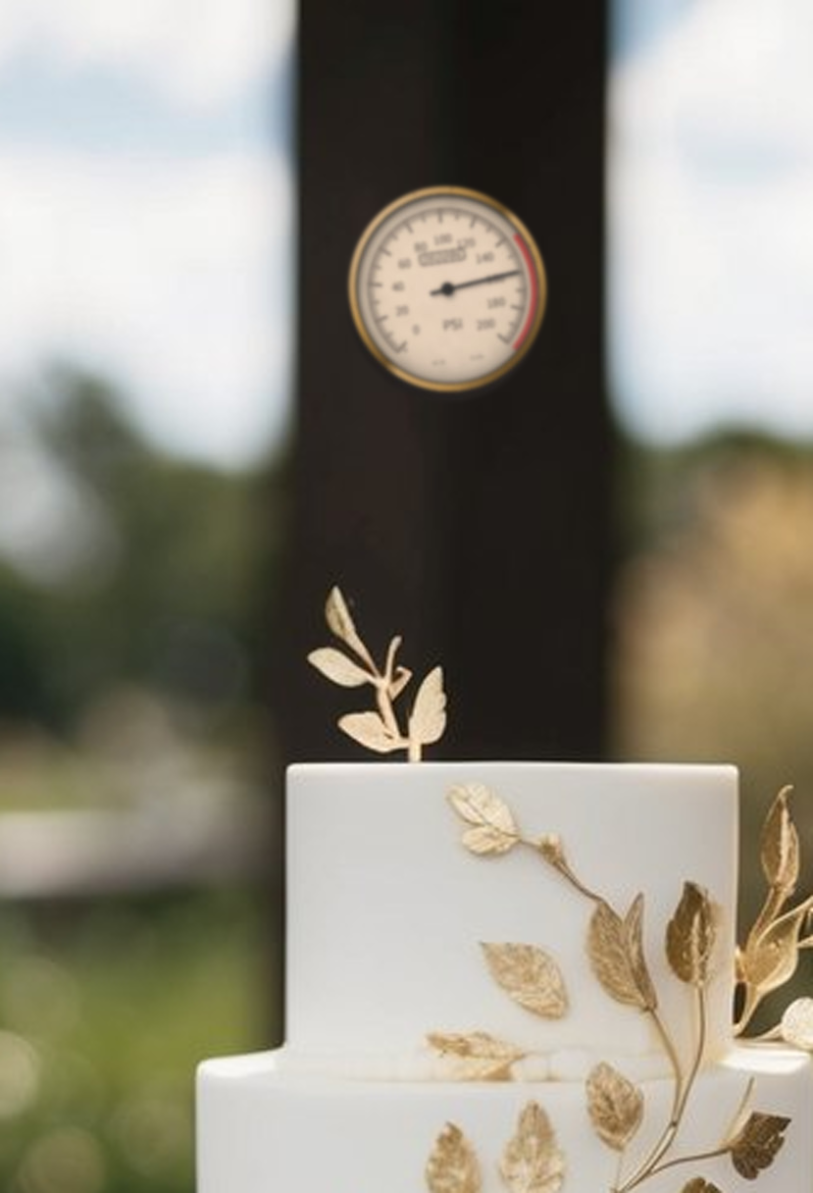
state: 160 psi
